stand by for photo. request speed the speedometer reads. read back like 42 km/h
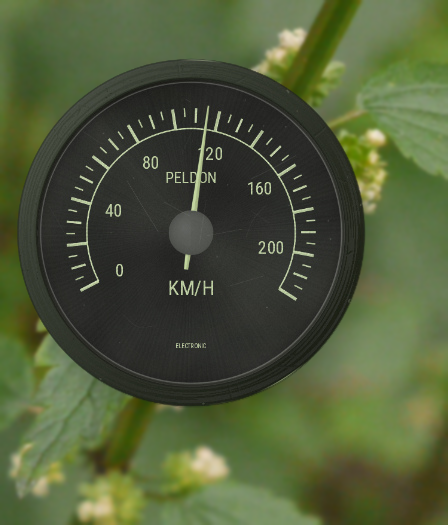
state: 115 km/h
